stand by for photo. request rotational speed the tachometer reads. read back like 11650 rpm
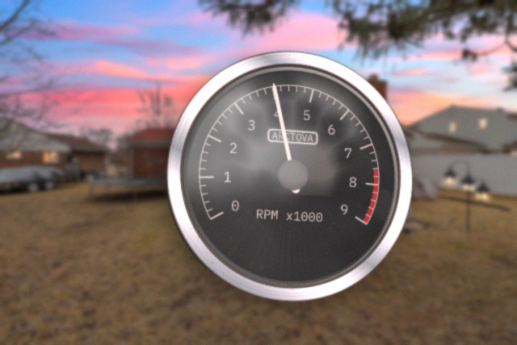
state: 4000 rpm
